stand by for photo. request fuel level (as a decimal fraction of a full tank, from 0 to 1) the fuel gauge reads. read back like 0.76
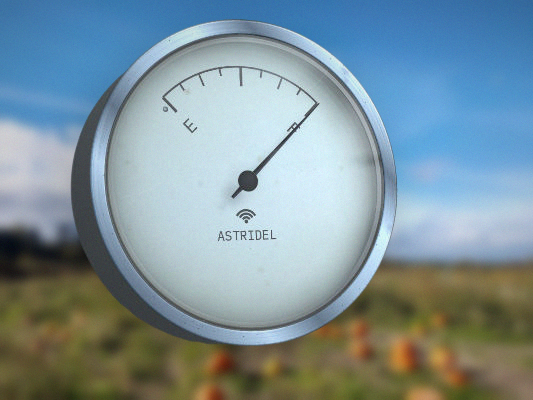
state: 1
